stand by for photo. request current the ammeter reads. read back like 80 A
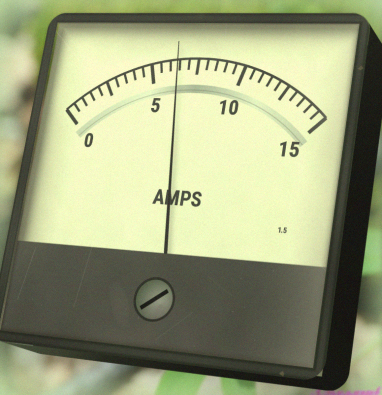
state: 6.5 A
